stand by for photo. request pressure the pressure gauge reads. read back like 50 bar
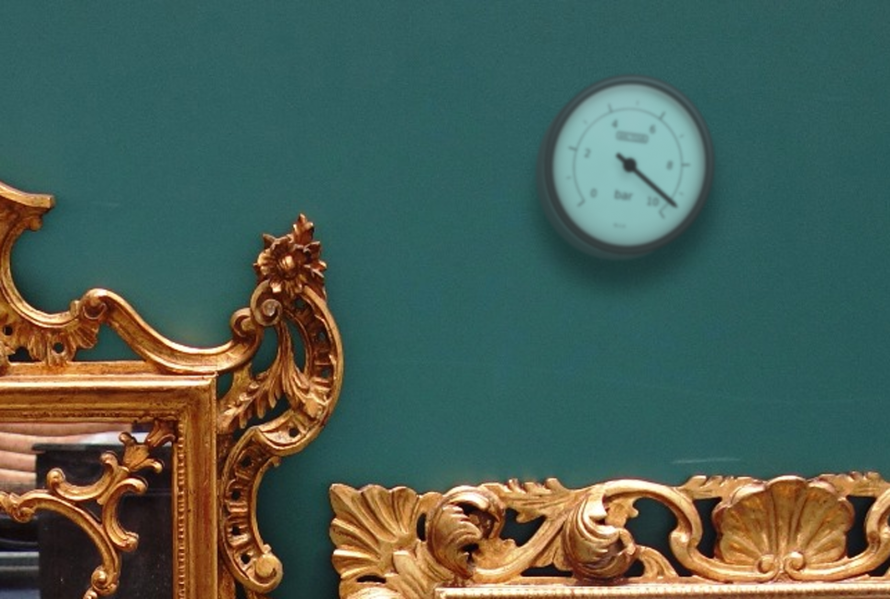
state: 9.5 bar
